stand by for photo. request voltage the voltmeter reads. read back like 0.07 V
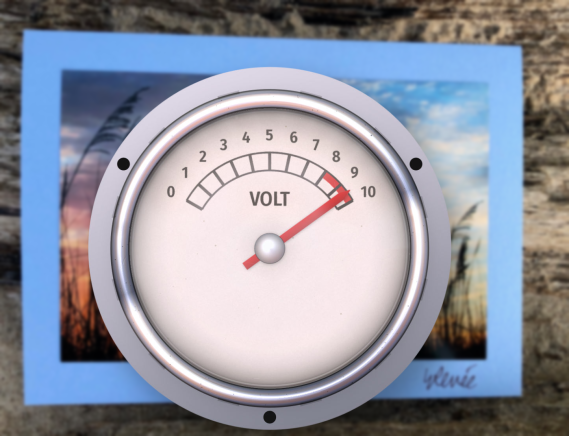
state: 9.5 V
